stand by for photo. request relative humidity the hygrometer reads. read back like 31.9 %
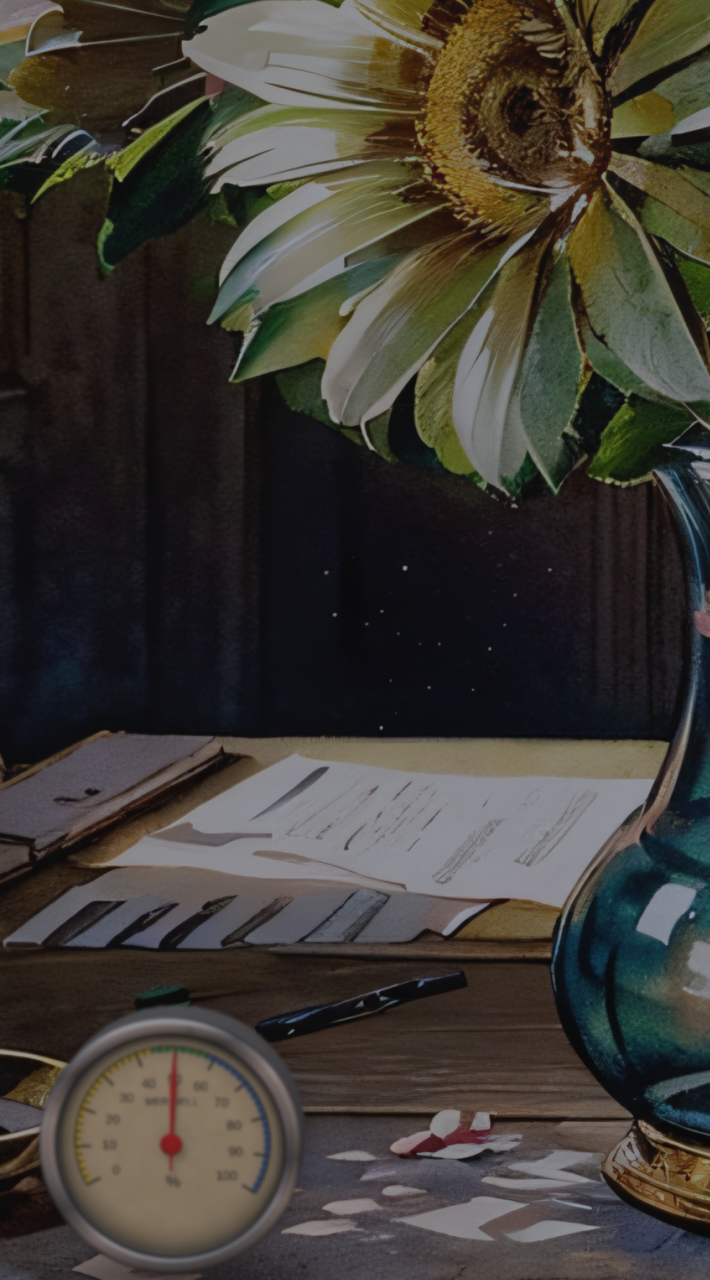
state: 50 %
